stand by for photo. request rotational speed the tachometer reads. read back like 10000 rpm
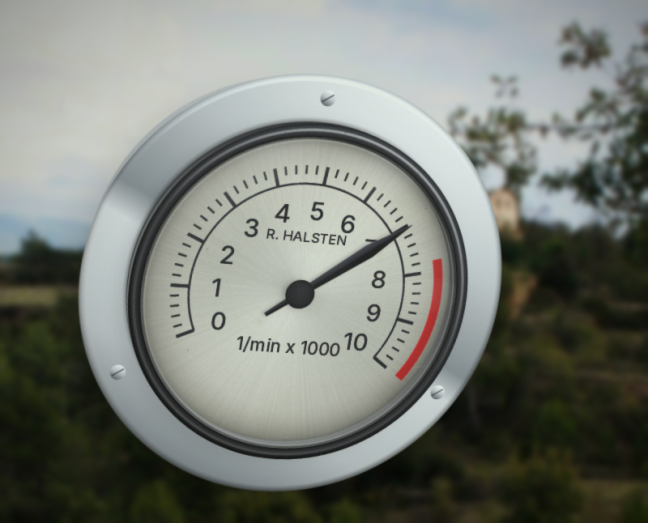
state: 7000 rpm
